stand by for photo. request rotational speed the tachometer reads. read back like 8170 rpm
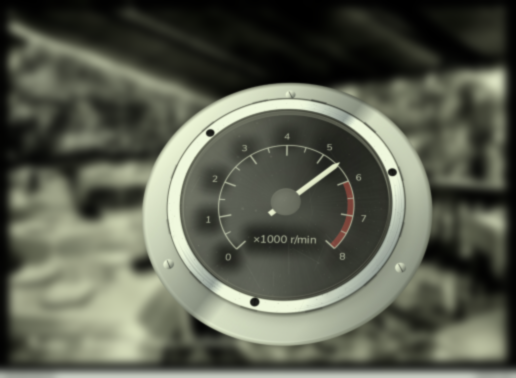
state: 5500 rpm
